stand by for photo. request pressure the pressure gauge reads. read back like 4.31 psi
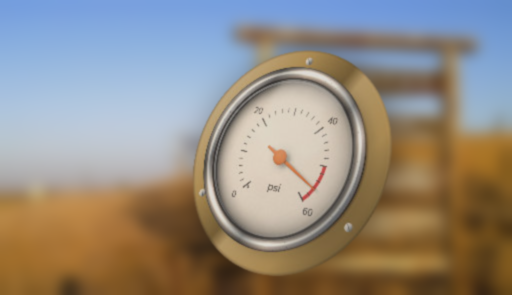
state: 56 psi
